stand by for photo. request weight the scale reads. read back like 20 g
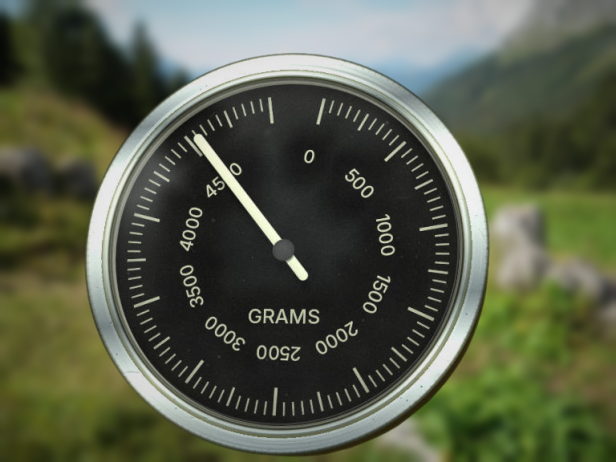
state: 4550 g
